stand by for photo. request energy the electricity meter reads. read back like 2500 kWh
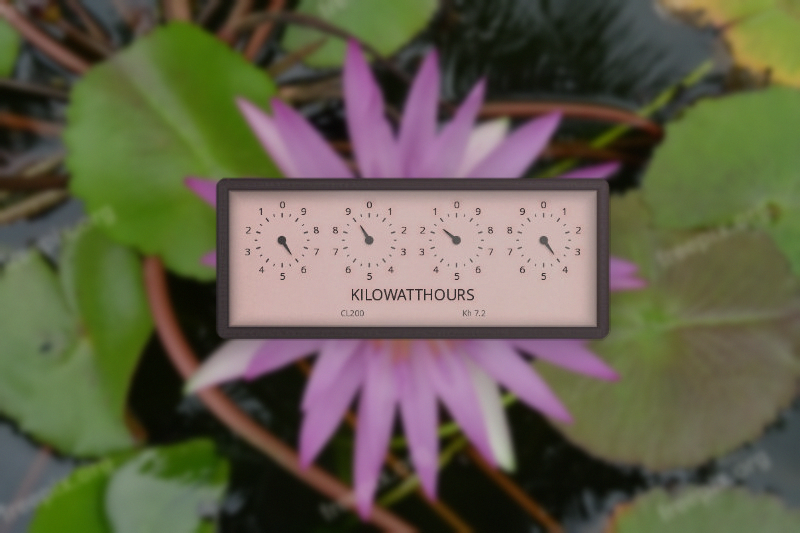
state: 5914 kWh
